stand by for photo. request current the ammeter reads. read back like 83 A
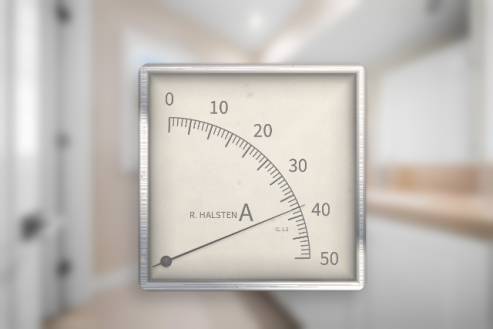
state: 38 A
